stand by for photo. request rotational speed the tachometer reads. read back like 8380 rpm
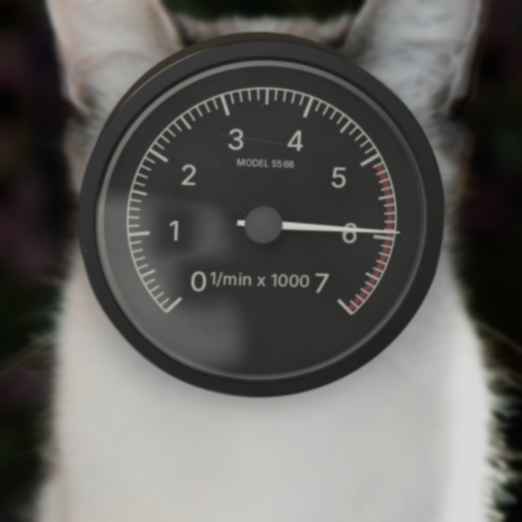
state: 5900 rpm
